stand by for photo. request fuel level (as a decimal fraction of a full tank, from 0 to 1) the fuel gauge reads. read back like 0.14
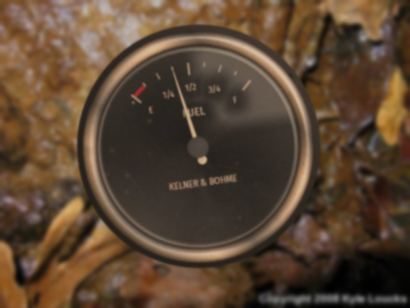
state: 0.375
